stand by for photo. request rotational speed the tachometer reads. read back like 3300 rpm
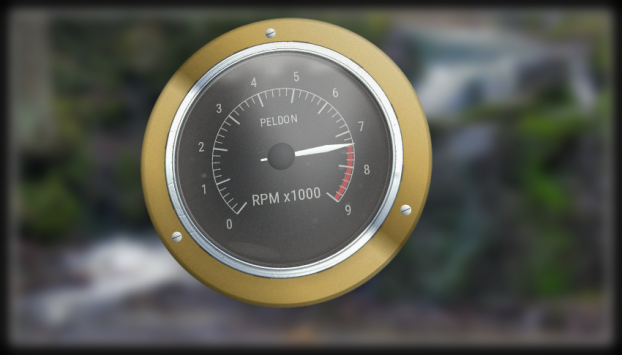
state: 7400 rpm
